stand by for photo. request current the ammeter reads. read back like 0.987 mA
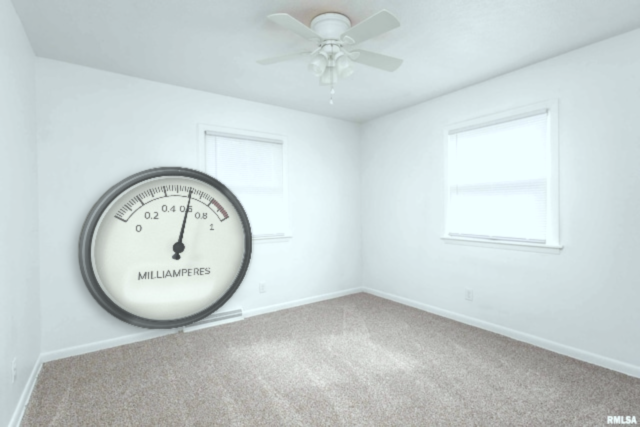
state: 0.6 mA
